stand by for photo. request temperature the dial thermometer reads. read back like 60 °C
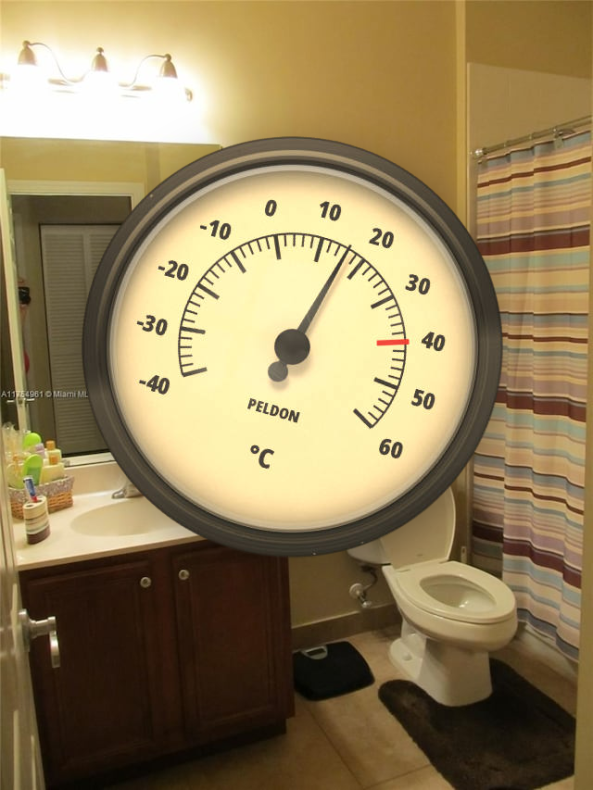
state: 16 °C
